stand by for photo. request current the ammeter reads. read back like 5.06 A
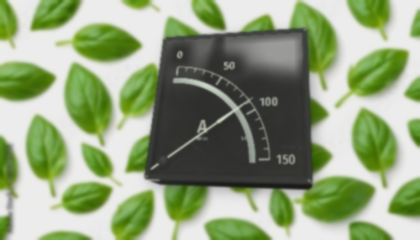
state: 90 A
